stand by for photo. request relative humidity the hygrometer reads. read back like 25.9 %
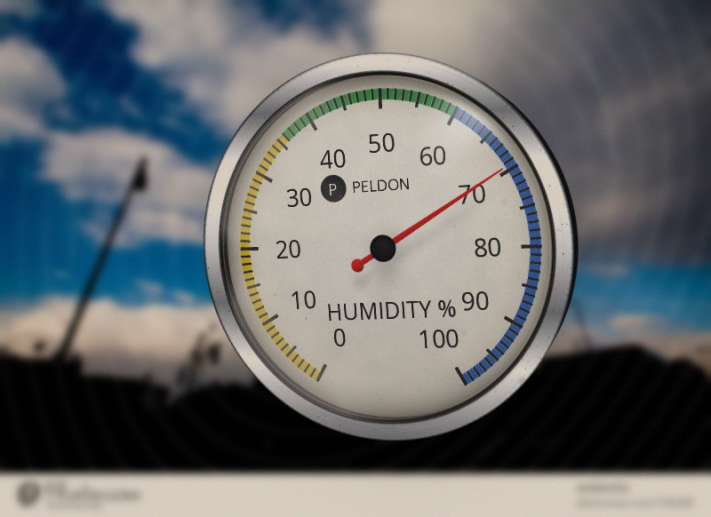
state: 69.5 %
